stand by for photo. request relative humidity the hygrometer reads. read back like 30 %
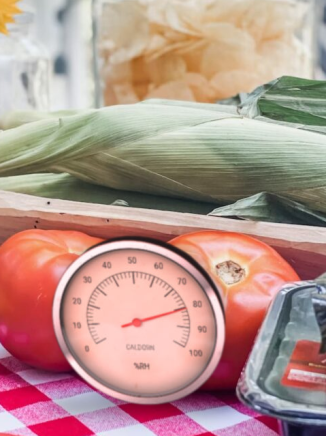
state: 80 %
